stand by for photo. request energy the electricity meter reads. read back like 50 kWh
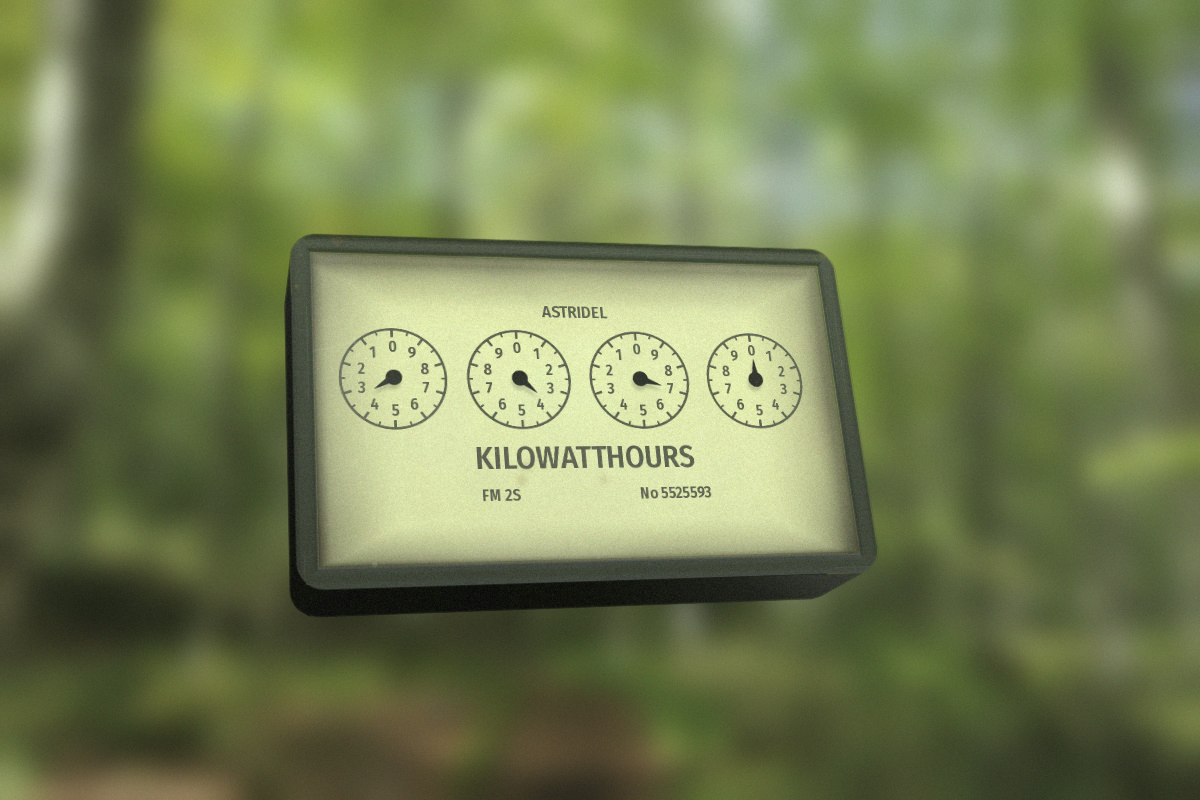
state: 3370 kWh
